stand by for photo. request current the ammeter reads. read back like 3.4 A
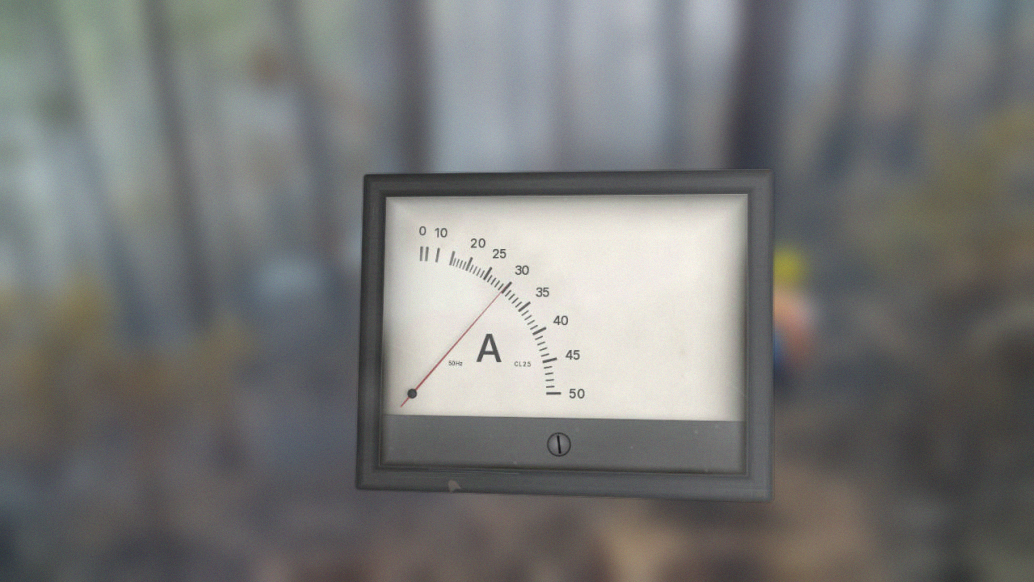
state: 30 A
